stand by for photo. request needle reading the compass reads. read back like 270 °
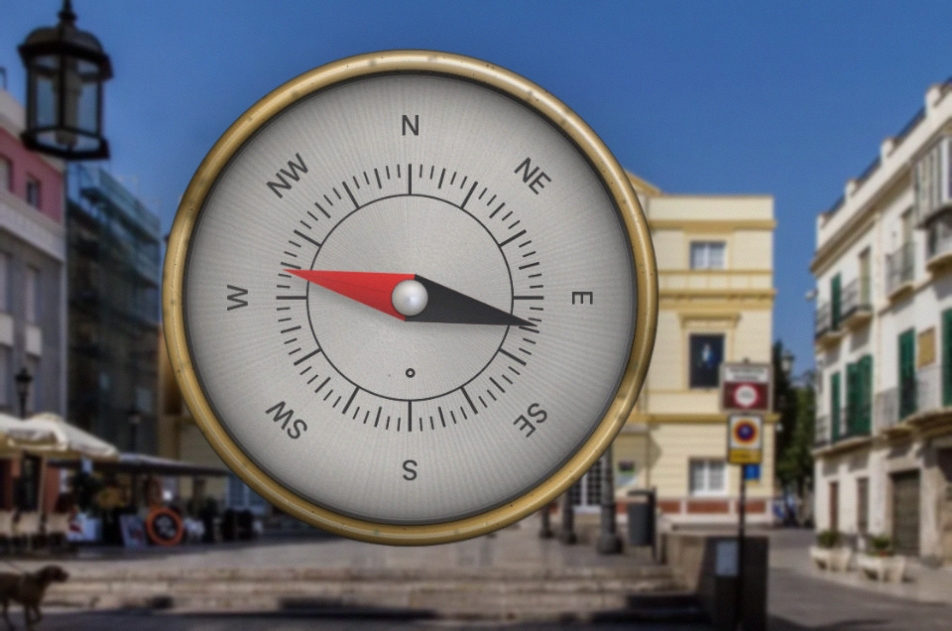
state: 282.5 °
